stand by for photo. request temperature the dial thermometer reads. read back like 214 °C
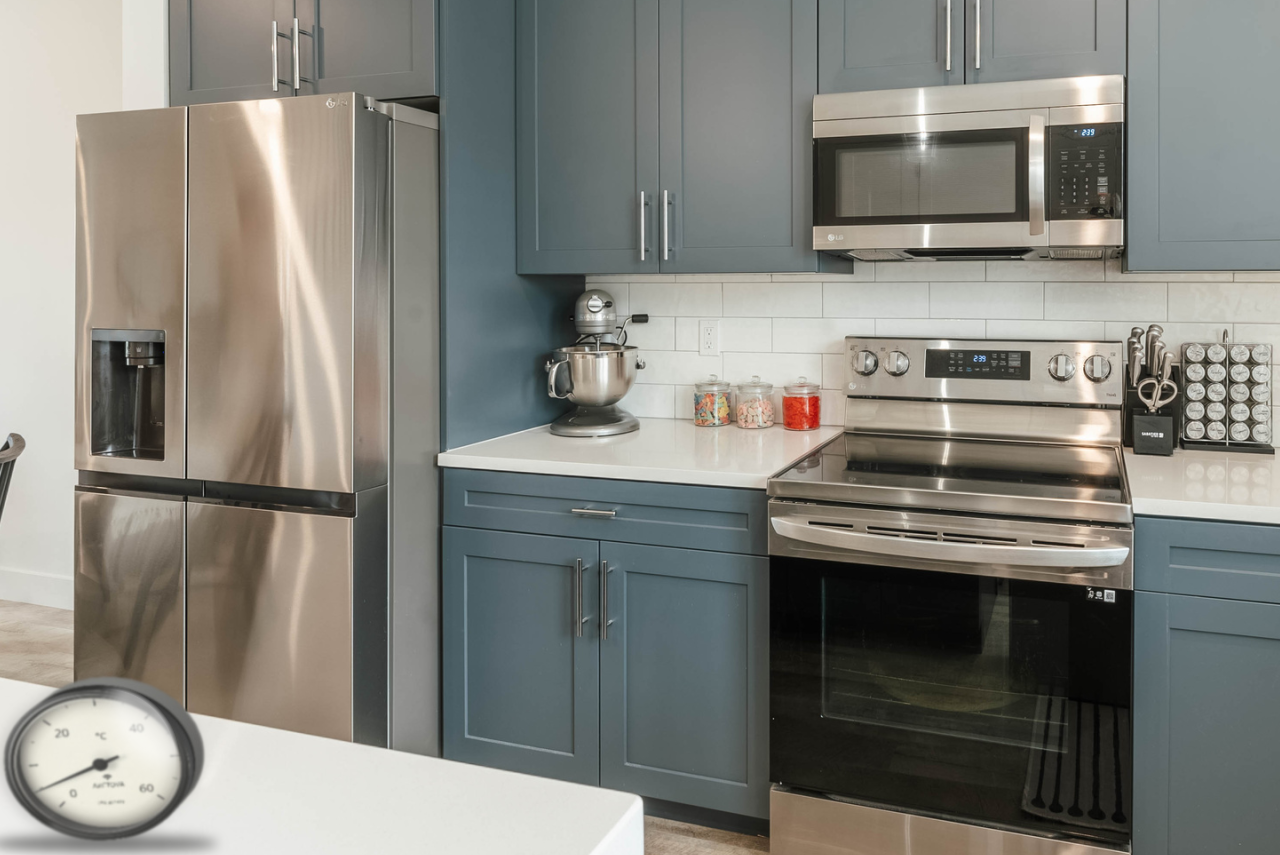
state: 5 °C
